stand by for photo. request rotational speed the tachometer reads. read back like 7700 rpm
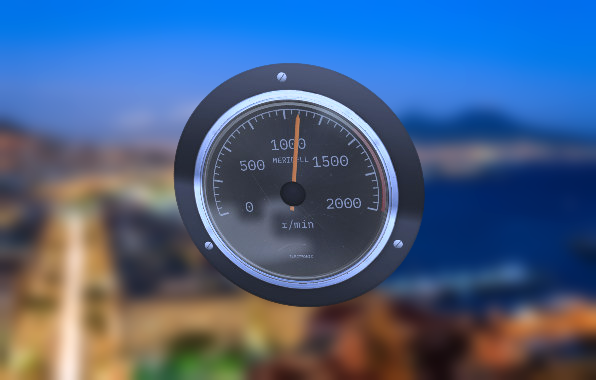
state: 1100 rpm
